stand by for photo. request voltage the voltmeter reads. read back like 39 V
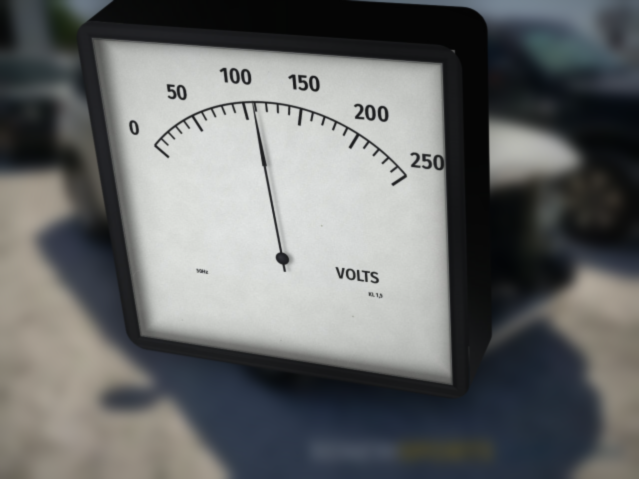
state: 110 V
